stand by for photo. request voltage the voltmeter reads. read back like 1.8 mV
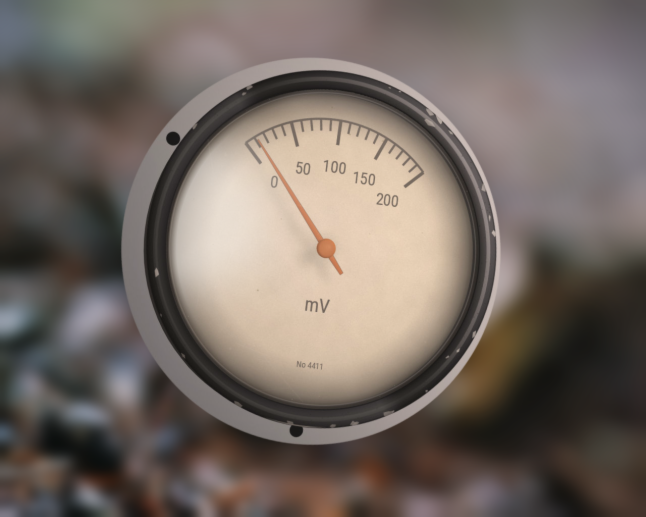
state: 10 mV
